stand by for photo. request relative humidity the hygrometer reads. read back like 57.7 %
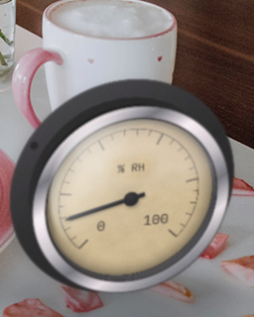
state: 12 %
